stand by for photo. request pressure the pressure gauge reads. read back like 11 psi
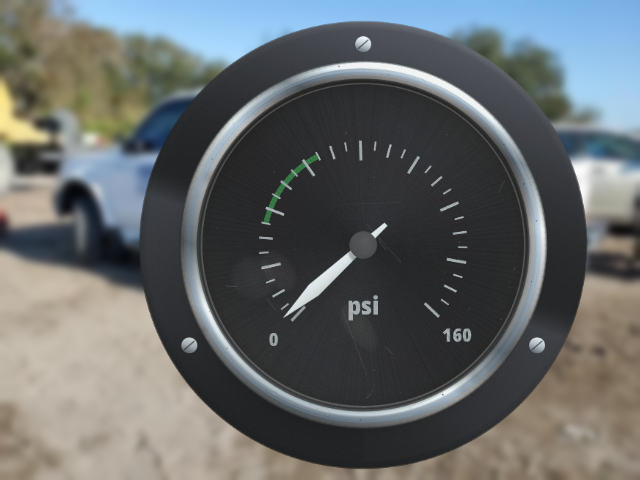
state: 2.5 psi
